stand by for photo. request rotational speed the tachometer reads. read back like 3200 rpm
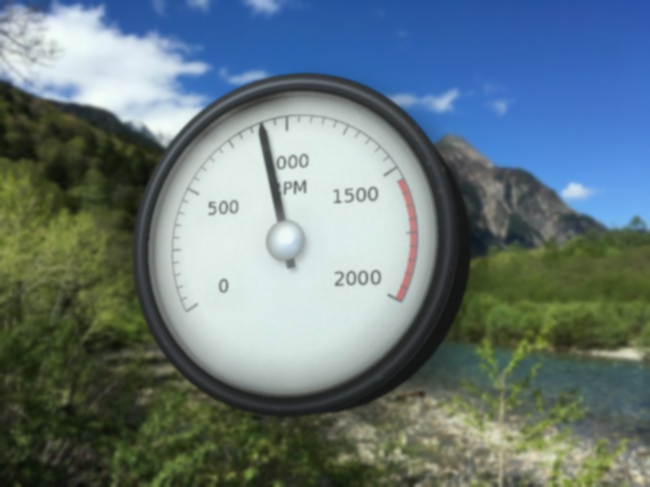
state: 900 rpm
